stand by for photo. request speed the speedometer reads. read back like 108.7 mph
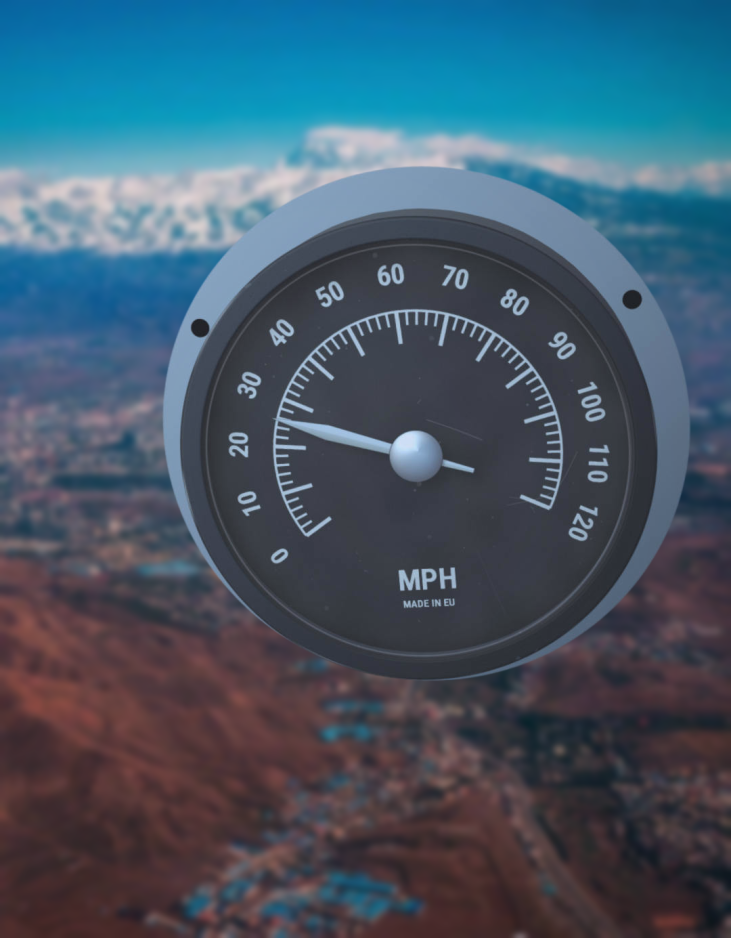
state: 26 mph
